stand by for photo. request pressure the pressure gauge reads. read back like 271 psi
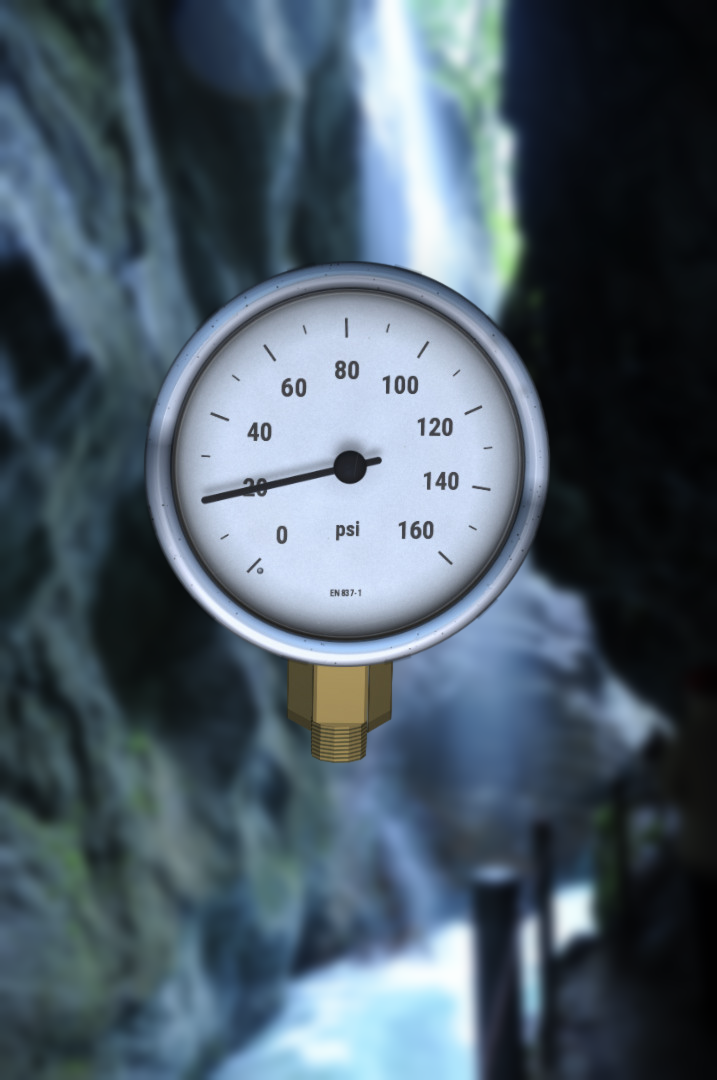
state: 20 psi
